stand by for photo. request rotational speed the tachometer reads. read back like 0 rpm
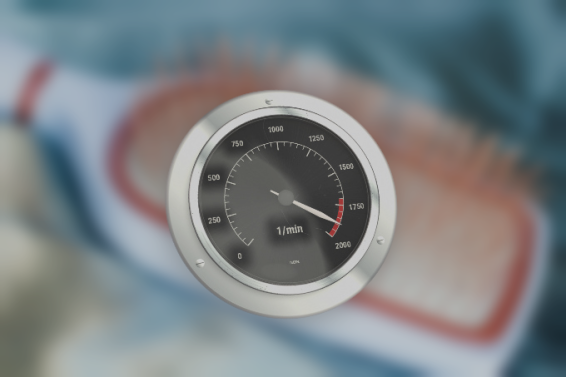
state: 1900 rpm
